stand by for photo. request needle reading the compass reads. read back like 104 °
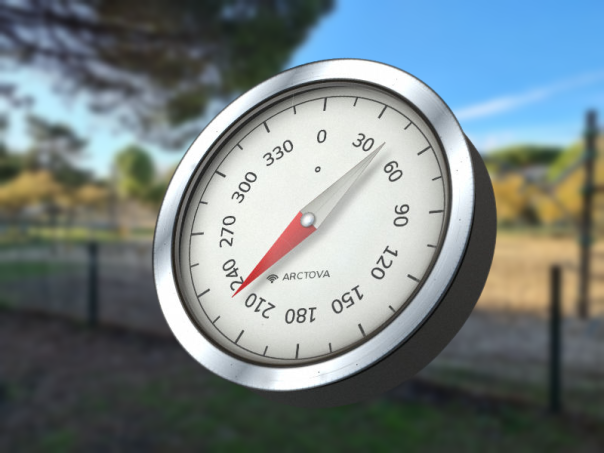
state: 225 °
